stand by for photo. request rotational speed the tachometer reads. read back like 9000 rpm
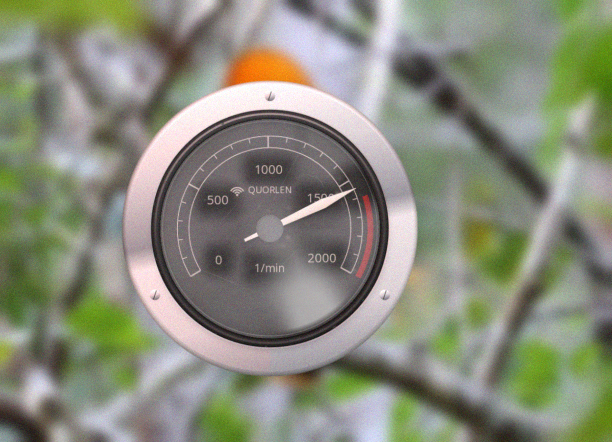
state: 1550 rpm
